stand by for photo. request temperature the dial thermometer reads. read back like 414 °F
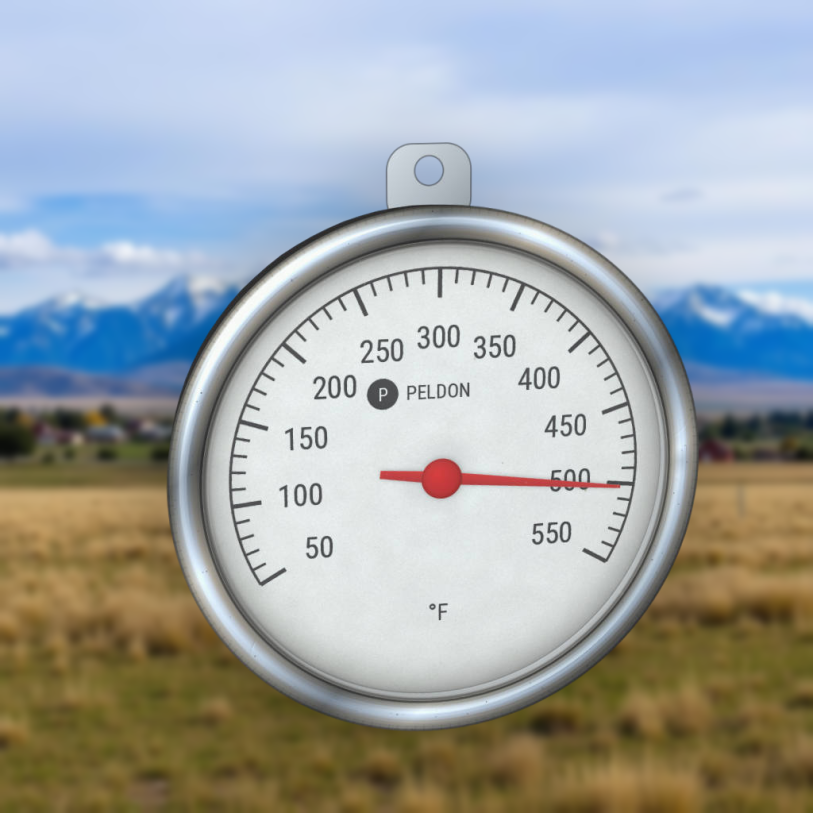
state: 500 °F
